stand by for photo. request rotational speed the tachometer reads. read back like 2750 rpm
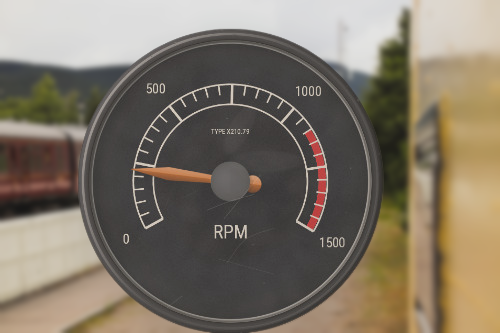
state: 225 rpm
